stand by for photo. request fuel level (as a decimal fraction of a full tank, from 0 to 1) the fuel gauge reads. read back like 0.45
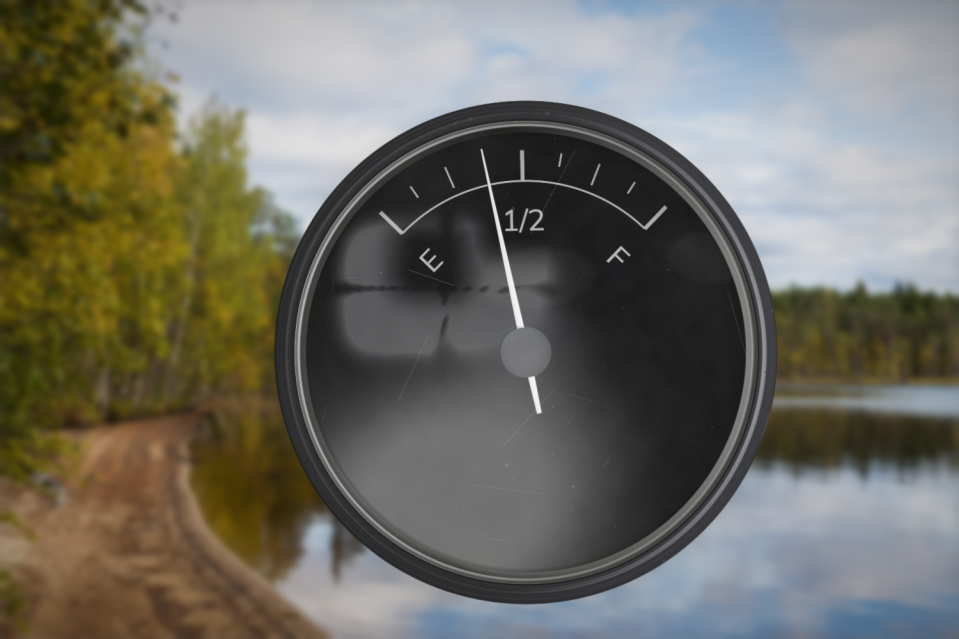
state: 0.375
